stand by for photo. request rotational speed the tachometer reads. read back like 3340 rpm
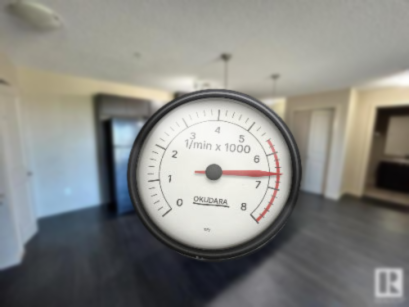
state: 6600 rpm
